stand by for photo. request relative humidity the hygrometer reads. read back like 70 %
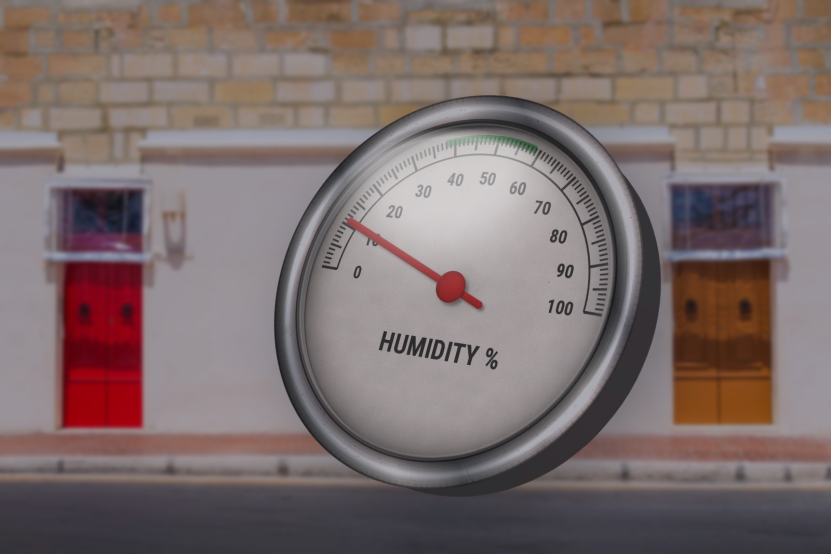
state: 11 %
